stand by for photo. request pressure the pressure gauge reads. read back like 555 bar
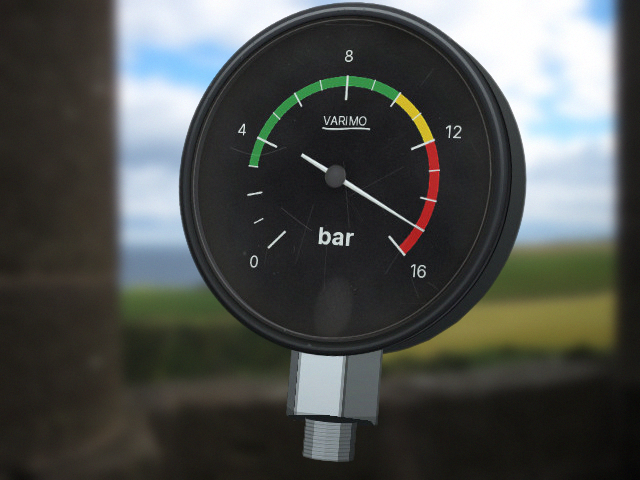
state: 15 bar
